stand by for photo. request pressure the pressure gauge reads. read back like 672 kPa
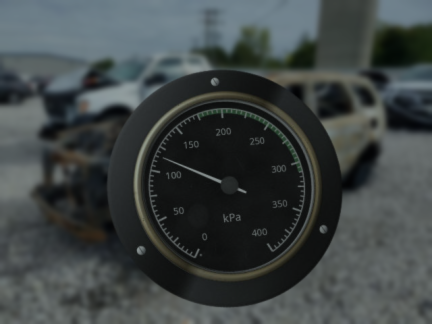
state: 115 kPa
